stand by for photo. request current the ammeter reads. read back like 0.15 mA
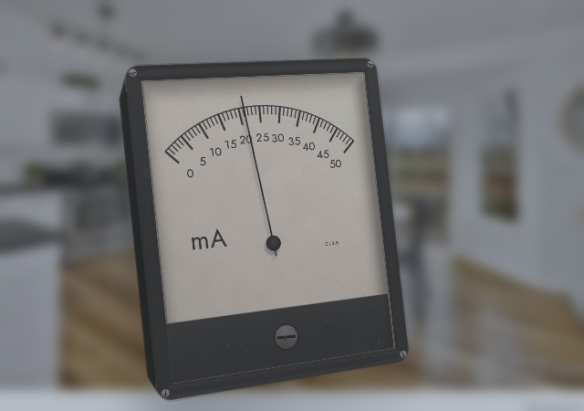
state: 21 mA
